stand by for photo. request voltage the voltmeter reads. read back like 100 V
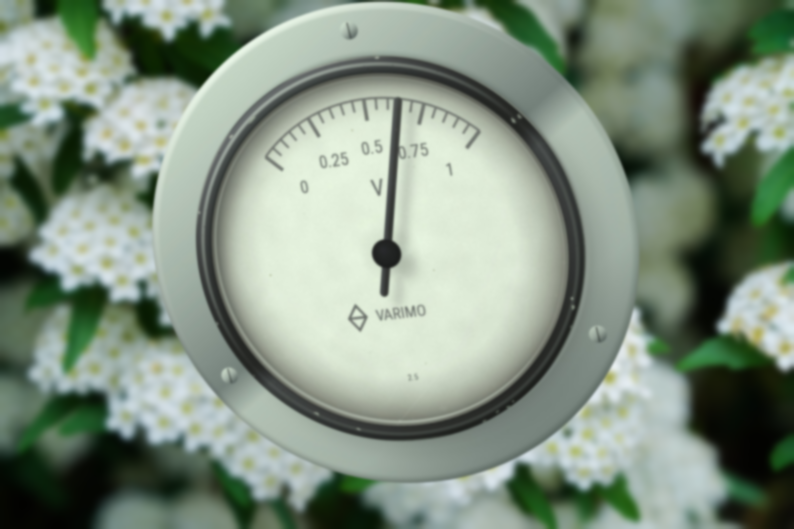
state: 0.65 V
